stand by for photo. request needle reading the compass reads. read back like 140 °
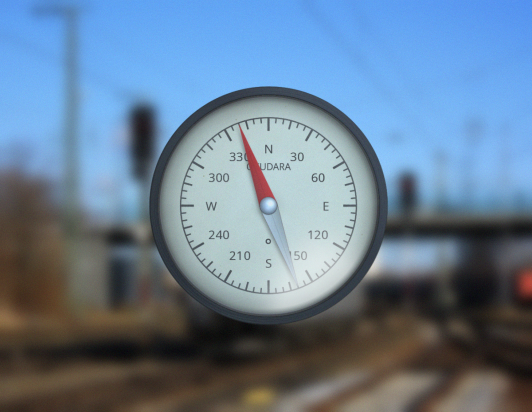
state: 340 °
